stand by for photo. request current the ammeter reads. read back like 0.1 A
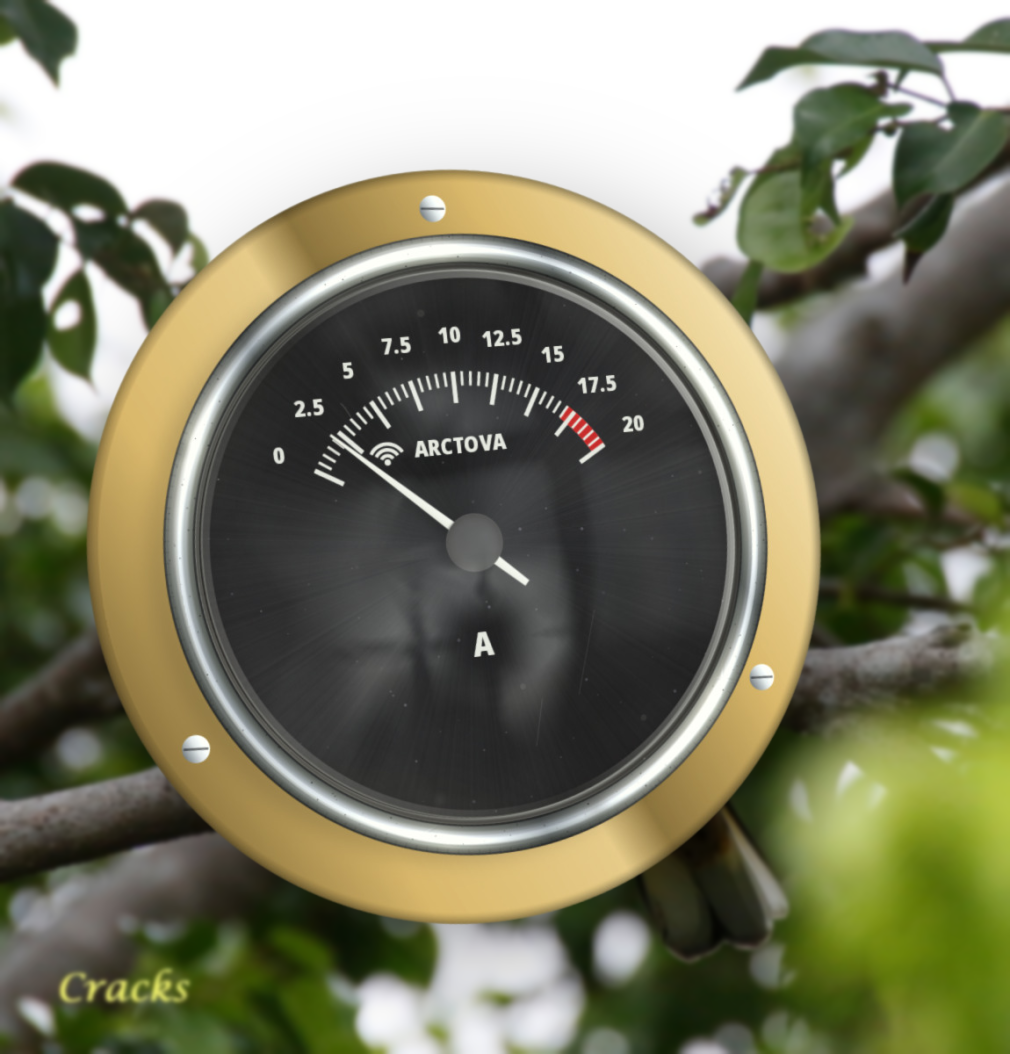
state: 2 A
